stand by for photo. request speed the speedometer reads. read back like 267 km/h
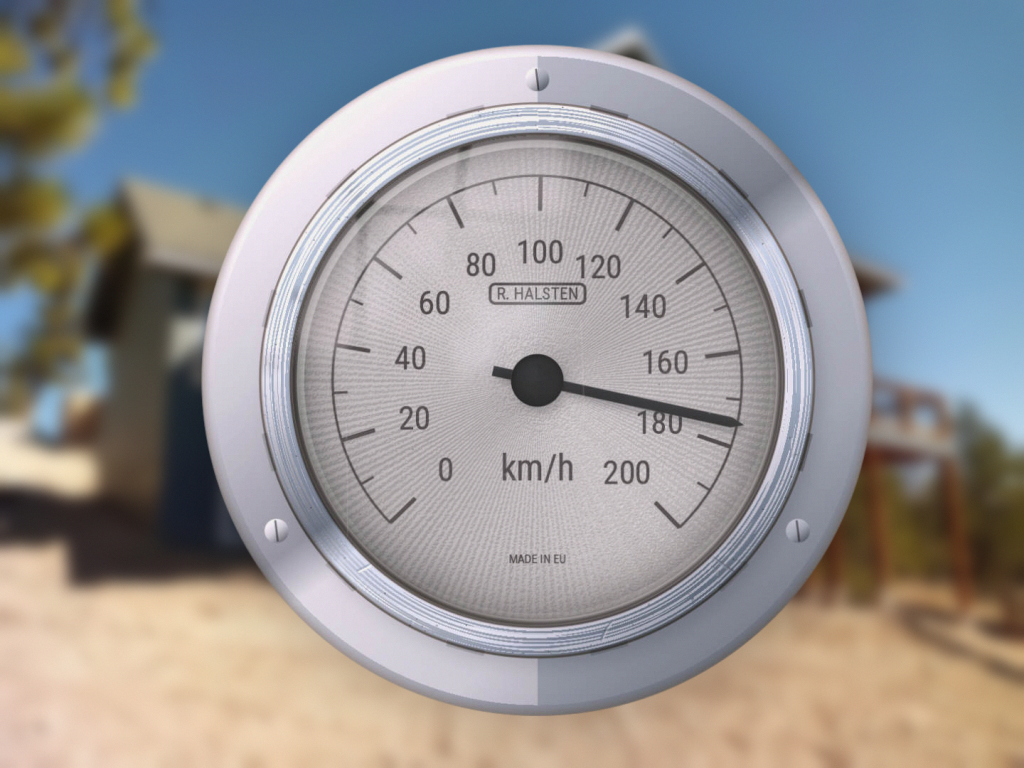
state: 175 km/h
